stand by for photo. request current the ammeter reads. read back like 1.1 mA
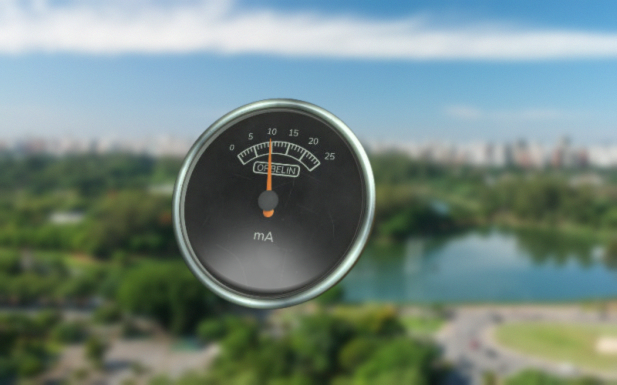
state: 10 mA
